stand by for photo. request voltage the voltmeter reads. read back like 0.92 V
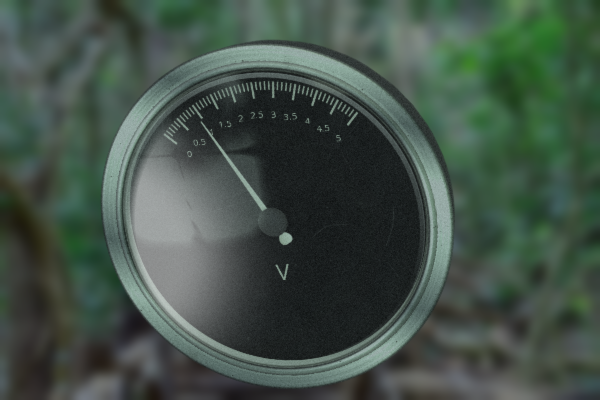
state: 1 V
